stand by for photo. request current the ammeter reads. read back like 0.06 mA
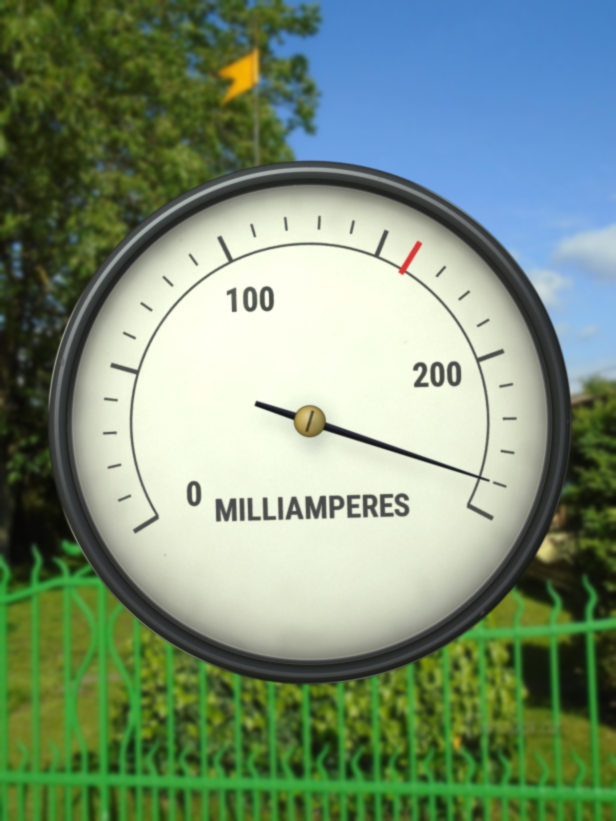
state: 240 mA
